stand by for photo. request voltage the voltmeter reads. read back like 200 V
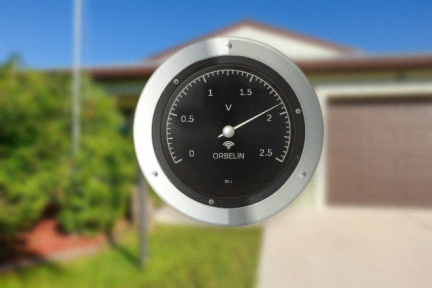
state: 1.9 V
